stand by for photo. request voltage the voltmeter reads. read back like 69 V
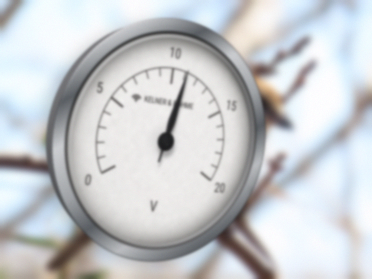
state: 11 V
